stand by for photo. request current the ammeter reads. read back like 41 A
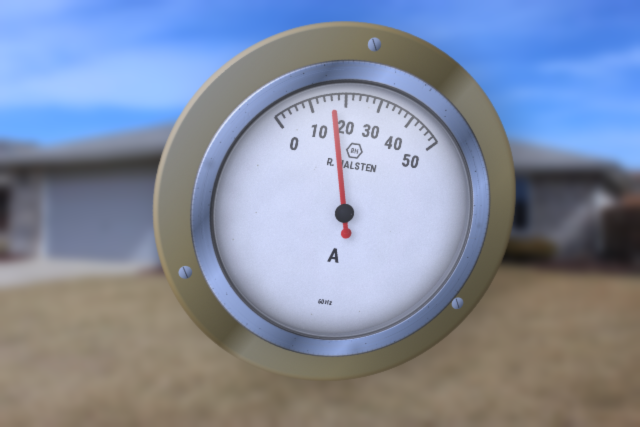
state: 16 A
